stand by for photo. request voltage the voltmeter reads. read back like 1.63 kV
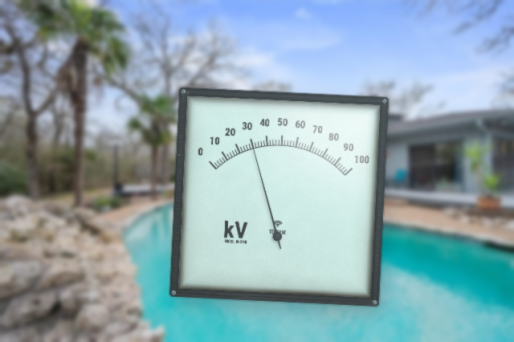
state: 30 kV
